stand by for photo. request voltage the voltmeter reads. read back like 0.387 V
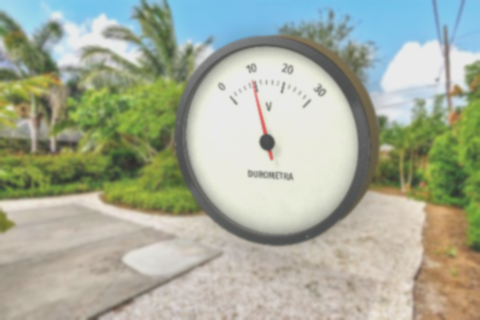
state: 10 V
